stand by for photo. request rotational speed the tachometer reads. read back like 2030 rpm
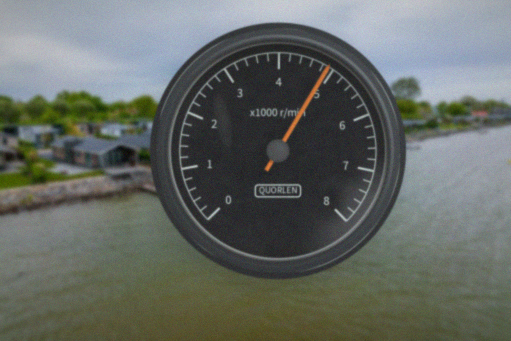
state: 4900 rpm
